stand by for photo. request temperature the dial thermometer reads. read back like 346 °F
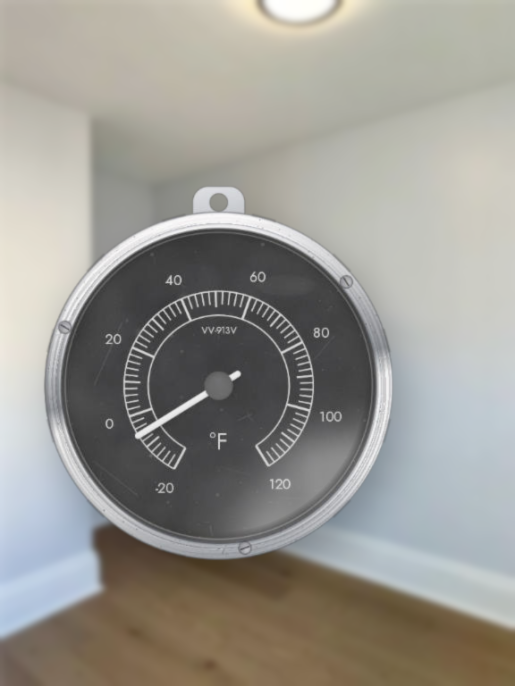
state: -6 °F
